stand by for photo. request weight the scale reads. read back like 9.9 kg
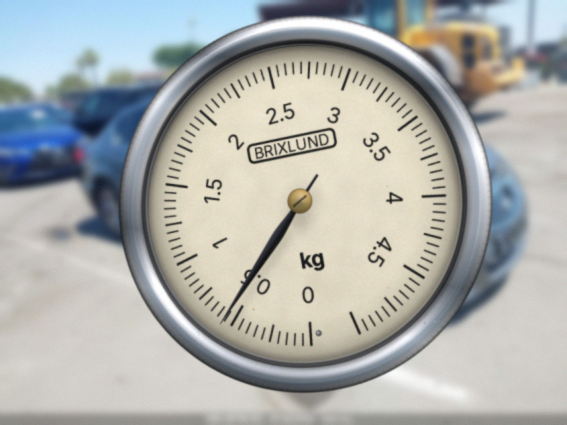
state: 0.55 kg
